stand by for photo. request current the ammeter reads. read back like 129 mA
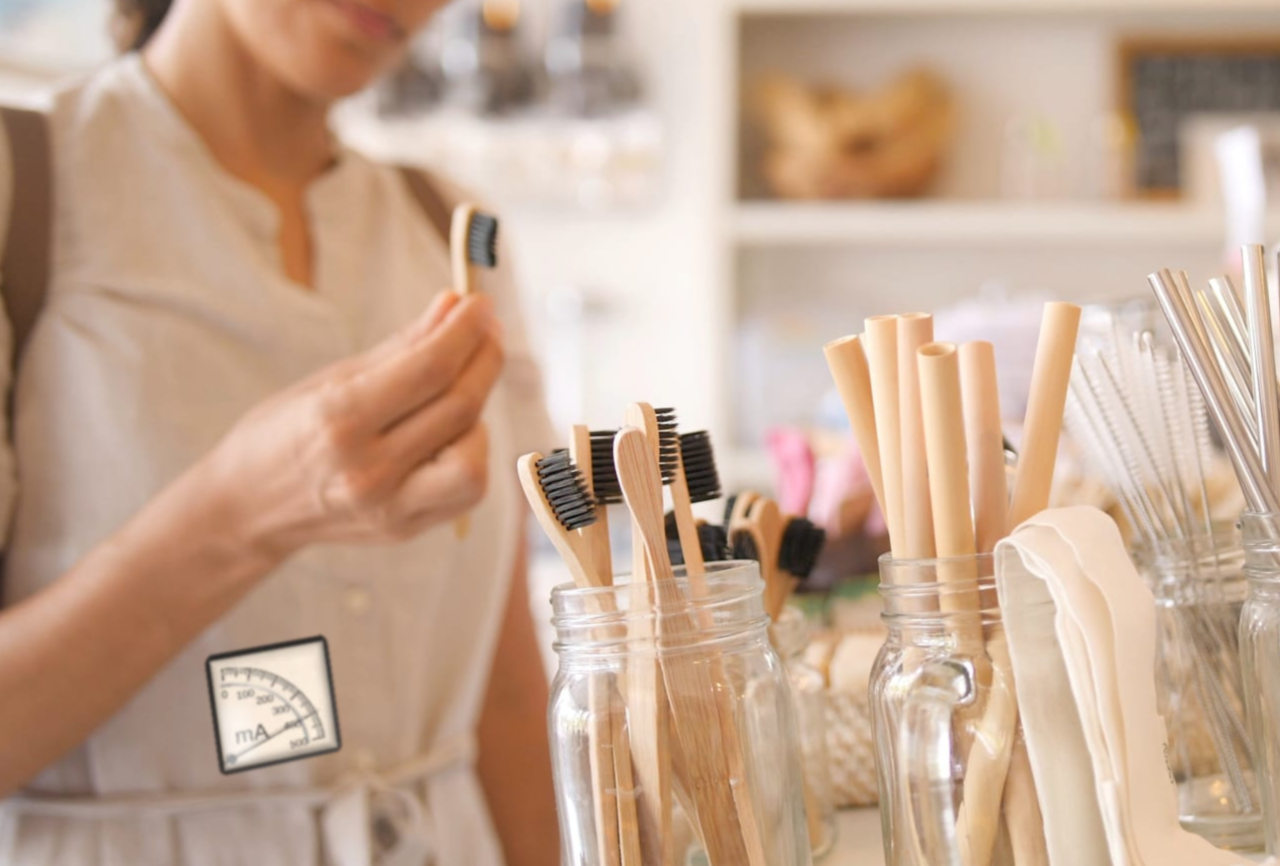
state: 400 mA
